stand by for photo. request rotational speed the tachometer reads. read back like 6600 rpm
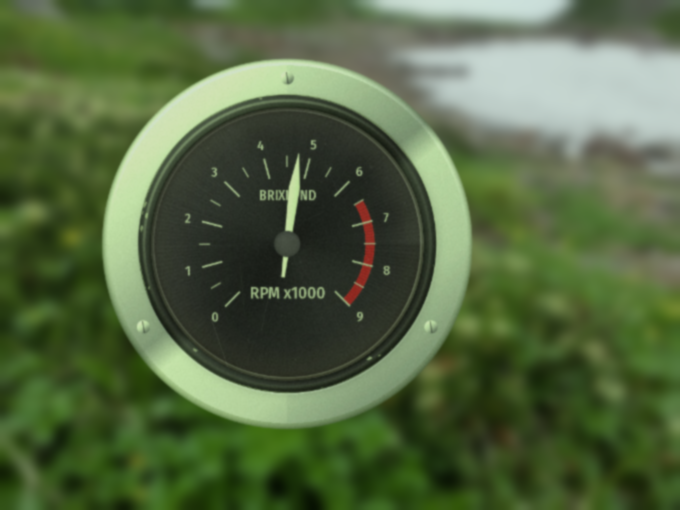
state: 4750 rpm
